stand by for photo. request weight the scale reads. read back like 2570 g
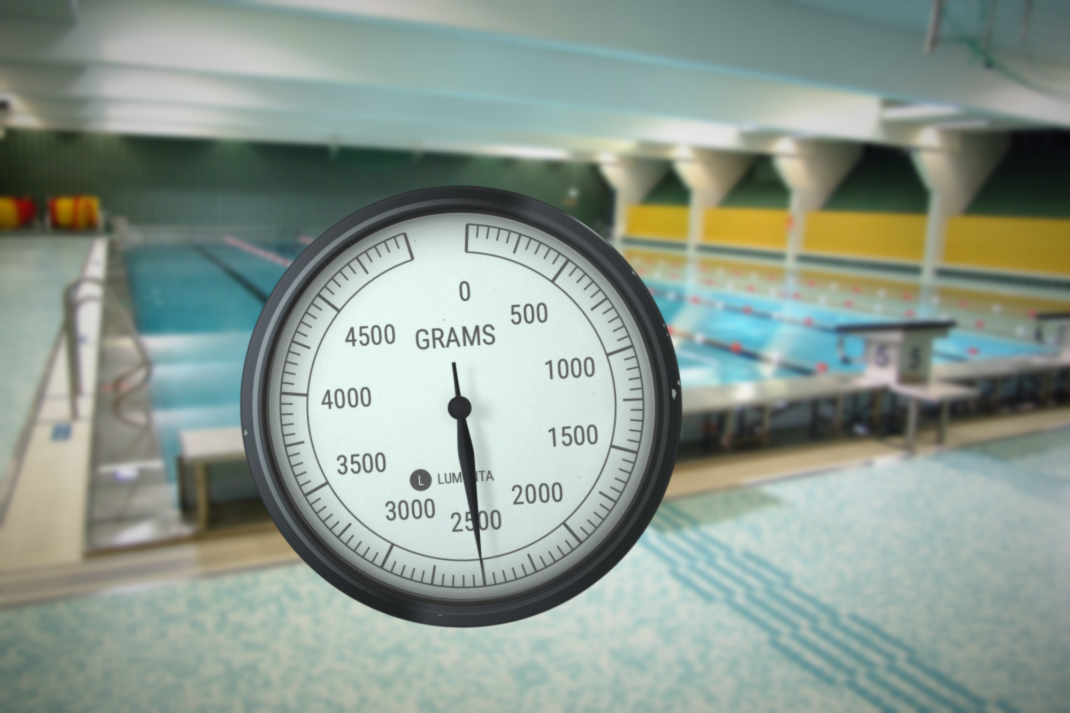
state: 2500 g
